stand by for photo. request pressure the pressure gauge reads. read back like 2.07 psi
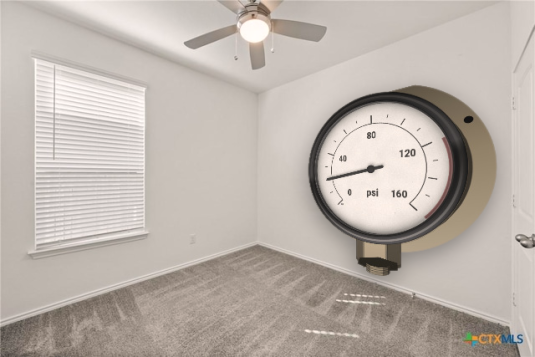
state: 20 psi
